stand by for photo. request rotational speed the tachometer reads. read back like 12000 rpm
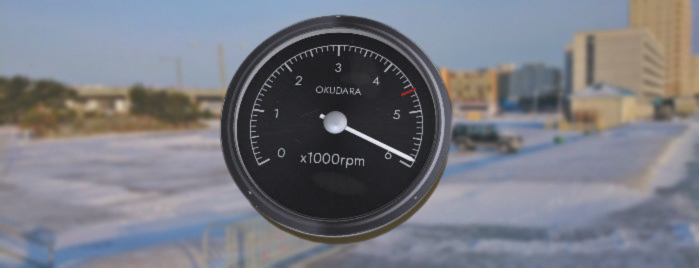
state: 5900 rpm
